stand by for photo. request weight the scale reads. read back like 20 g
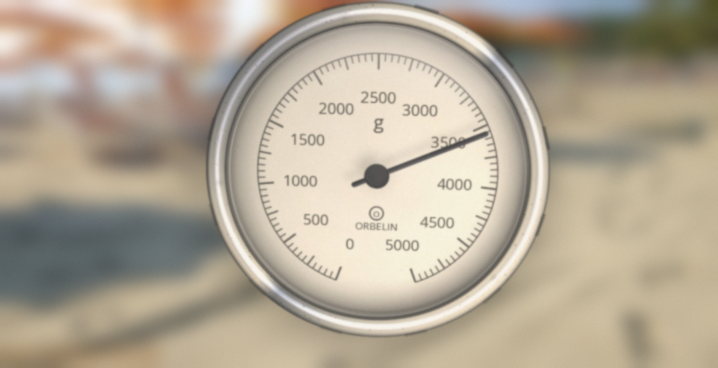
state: 3550 g
